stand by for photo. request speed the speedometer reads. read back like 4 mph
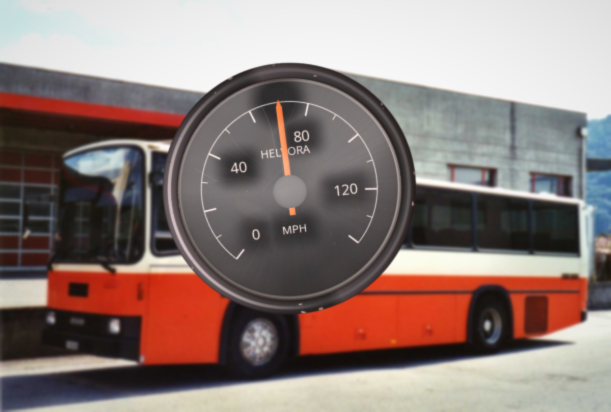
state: 70 mph
